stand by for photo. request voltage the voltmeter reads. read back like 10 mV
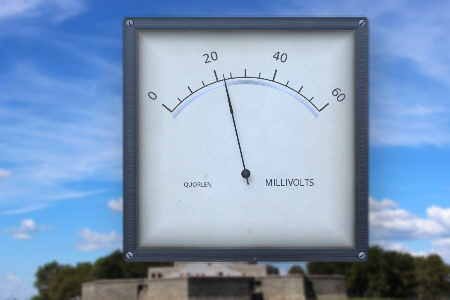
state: 22.5 mV
